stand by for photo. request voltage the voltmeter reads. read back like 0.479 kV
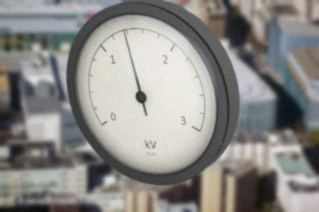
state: 1.4 kV
